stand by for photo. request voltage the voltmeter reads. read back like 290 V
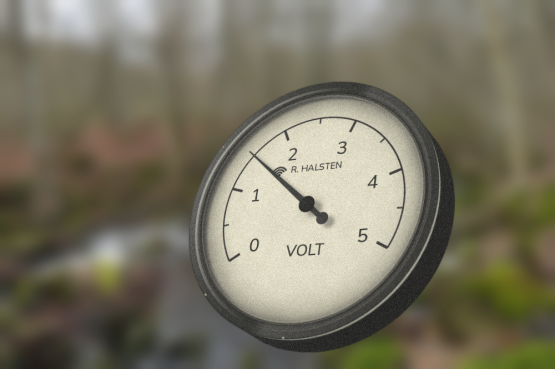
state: 1.5 V
